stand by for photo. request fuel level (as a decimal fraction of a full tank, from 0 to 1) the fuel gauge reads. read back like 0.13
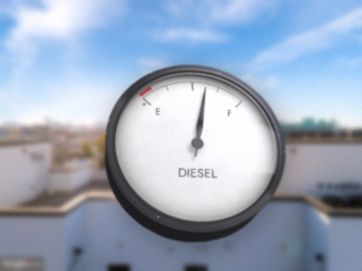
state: 0.625
